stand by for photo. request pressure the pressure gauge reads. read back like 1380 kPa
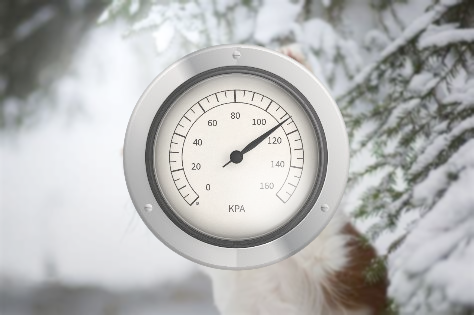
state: 112.5 kPa
